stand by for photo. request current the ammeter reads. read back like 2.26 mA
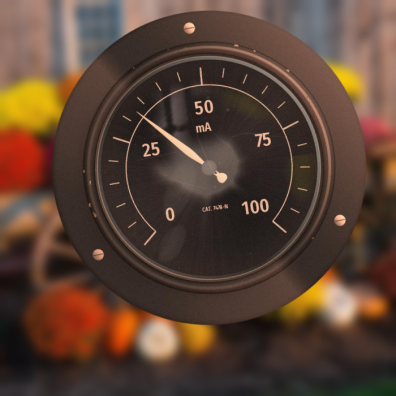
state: 32.5 mA
